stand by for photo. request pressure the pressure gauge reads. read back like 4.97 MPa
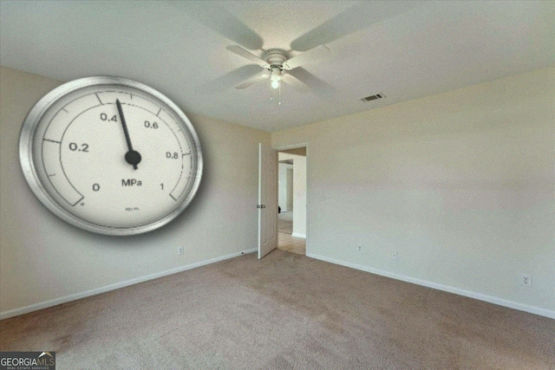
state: 0.45 MPa
